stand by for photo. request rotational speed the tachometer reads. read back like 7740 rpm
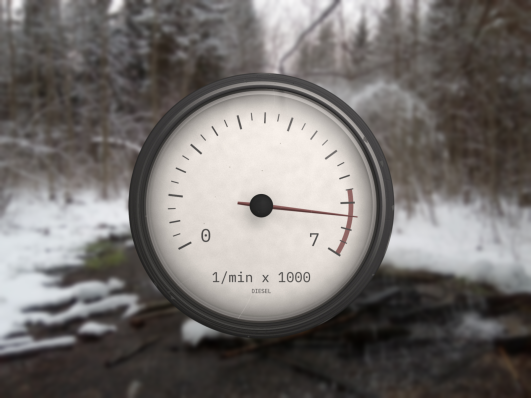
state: 6250 rpm
